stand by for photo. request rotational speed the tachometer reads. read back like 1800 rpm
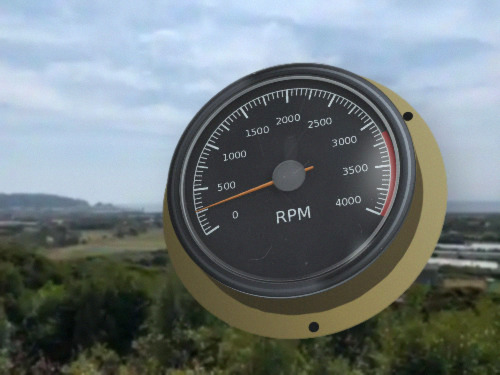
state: 250 rpm
